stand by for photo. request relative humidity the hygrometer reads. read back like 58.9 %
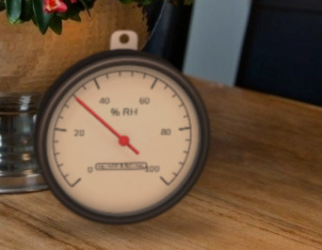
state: 32 %
